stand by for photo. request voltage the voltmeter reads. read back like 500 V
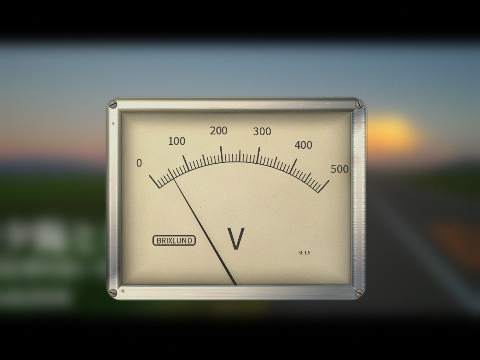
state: 50 V
